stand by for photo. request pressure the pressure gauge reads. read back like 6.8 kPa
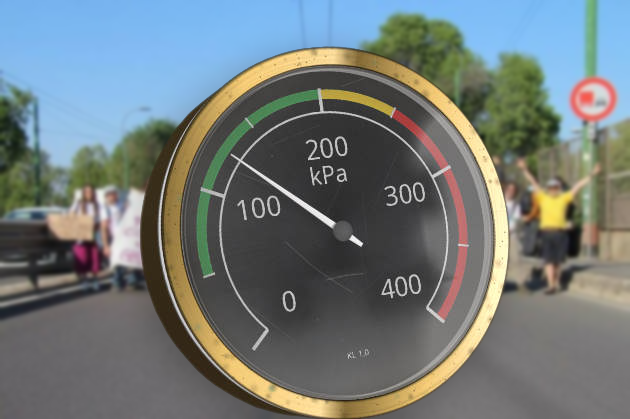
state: 125 kPa
